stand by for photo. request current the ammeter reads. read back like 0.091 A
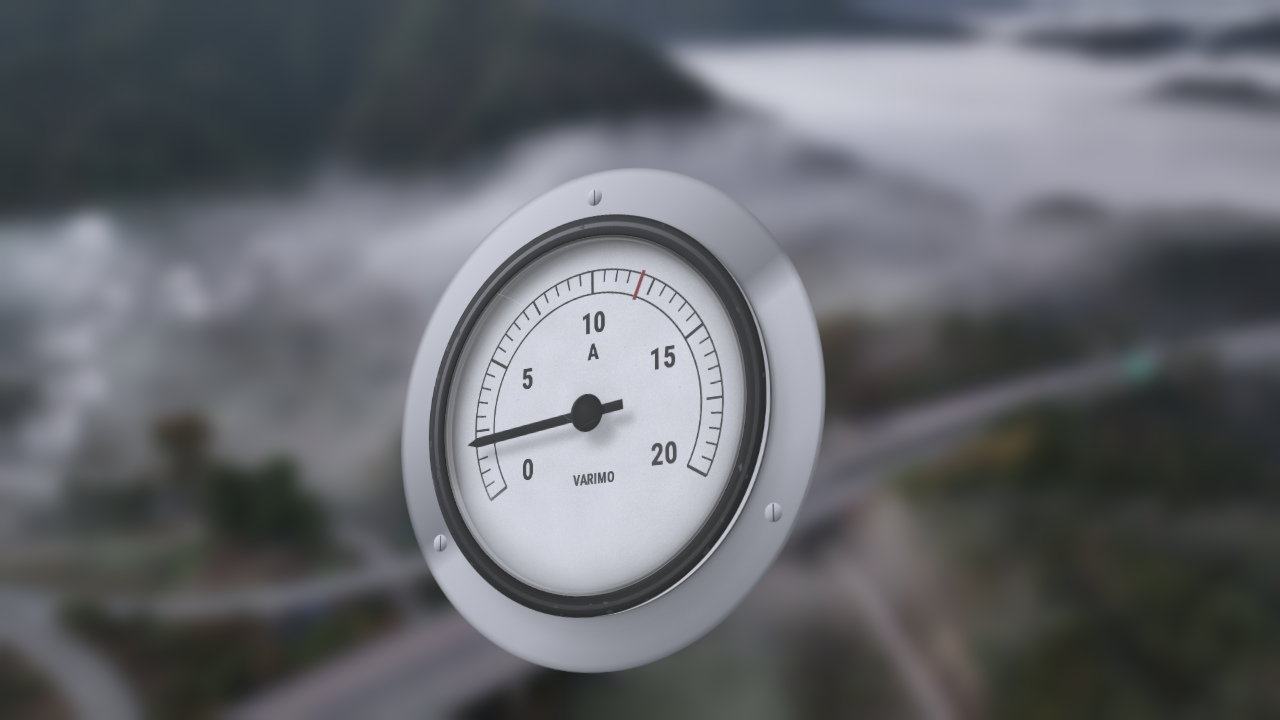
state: 2 A
